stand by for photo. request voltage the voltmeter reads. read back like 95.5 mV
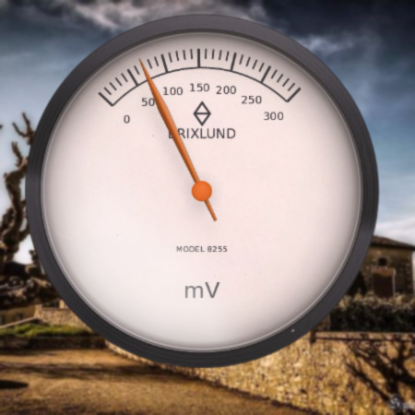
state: 70 mV
